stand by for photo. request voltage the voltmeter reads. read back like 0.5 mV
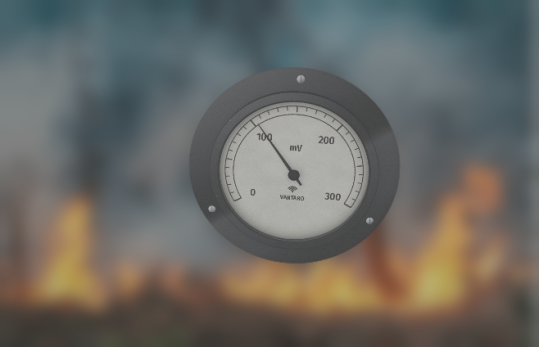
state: 105 mV
